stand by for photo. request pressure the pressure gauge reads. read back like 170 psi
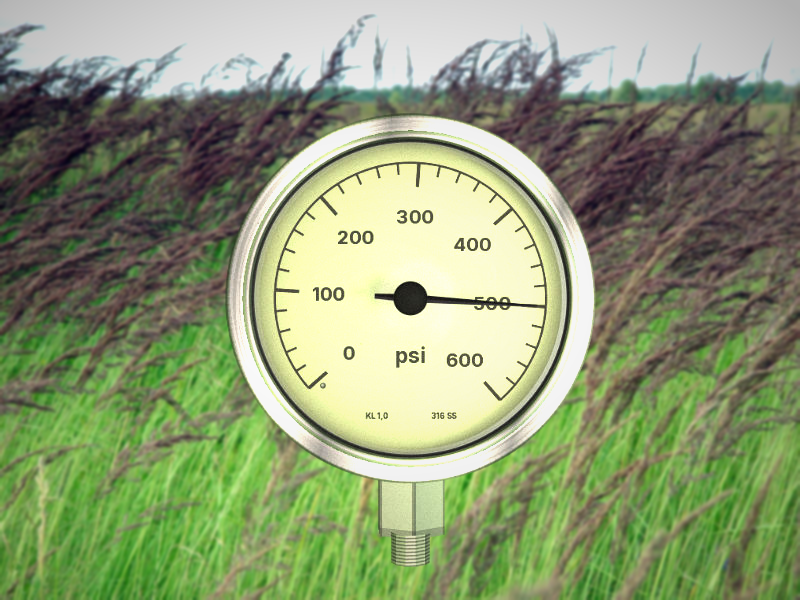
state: 500 psi
